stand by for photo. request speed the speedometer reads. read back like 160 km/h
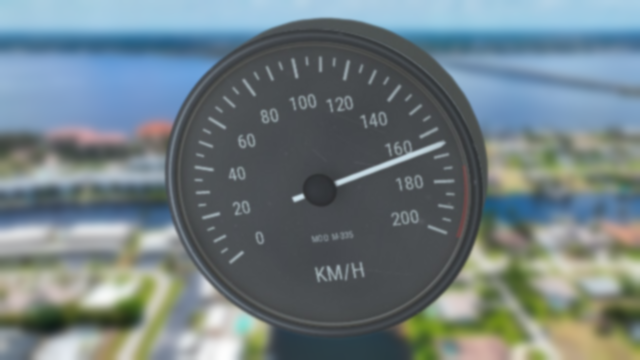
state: 165 km/h
